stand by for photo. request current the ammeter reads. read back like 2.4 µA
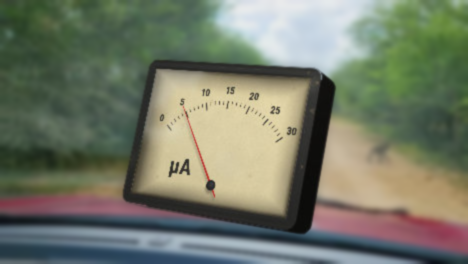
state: 5 µA
